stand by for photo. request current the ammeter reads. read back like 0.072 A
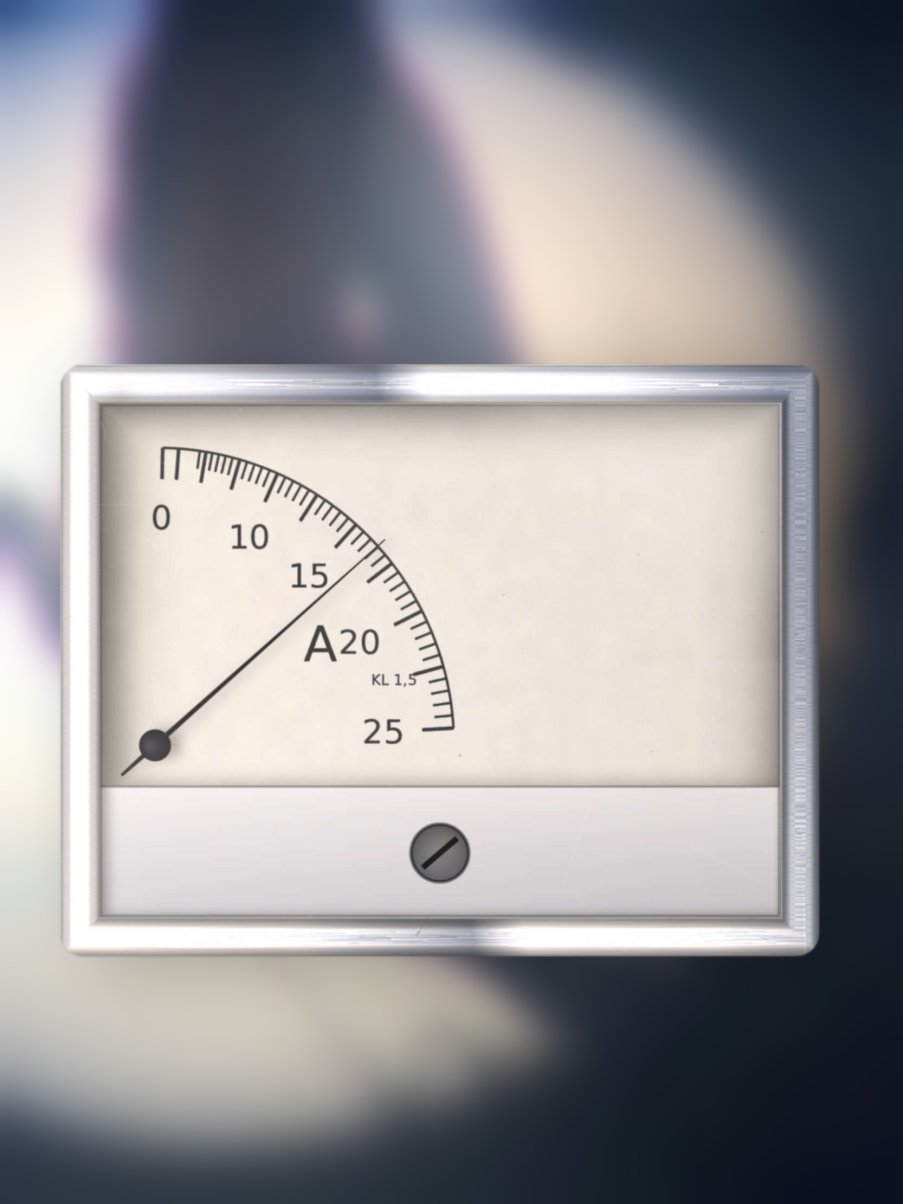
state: 16.5 A
